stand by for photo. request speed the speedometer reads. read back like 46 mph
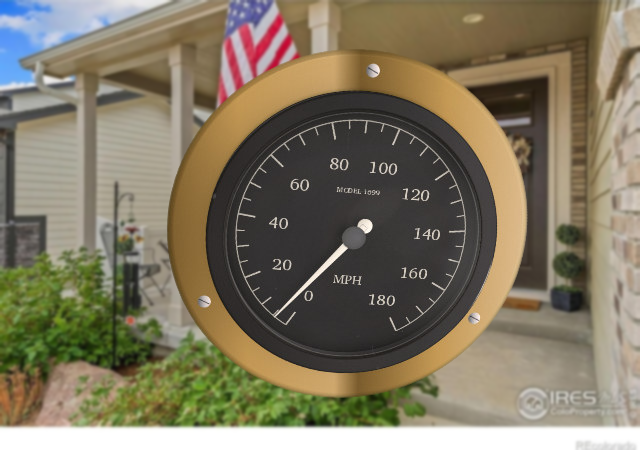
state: 5 mph
